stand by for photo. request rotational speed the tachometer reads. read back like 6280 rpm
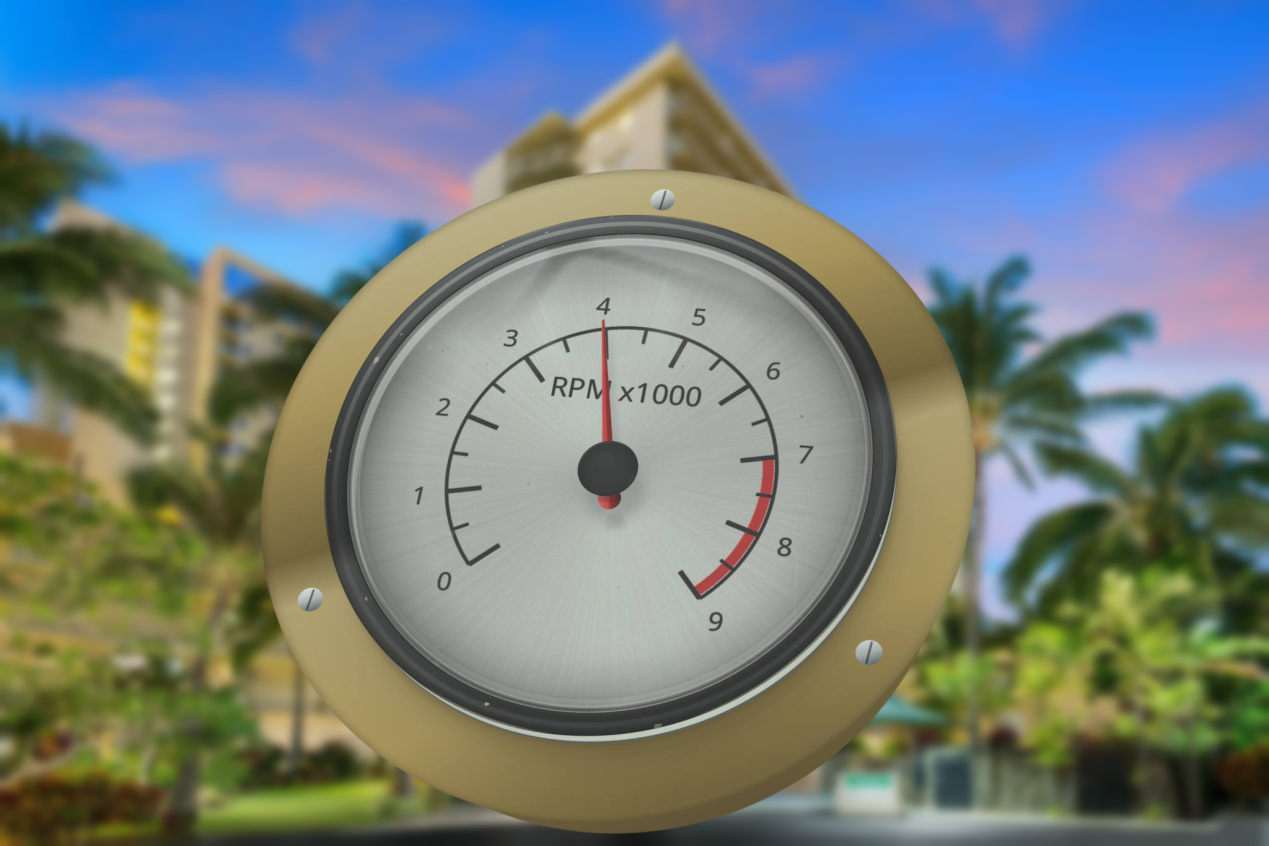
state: 4000 rpm
